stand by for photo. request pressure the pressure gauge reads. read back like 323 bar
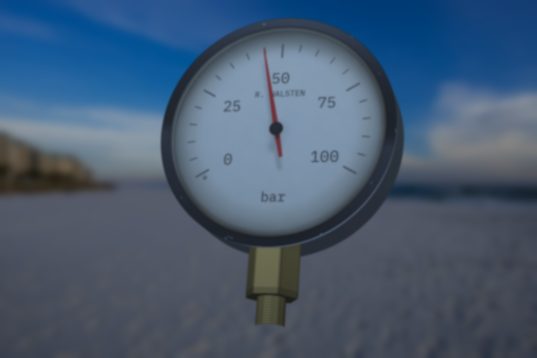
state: 45 bar
